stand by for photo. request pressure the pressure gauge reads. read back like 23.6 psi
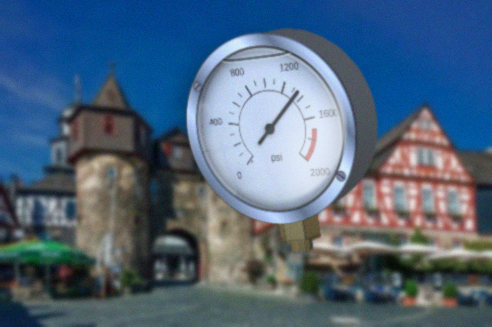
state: 1350 psi
